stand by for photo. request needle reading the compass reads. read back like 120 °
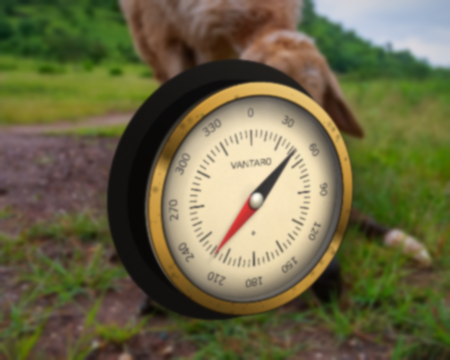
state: 225 °
